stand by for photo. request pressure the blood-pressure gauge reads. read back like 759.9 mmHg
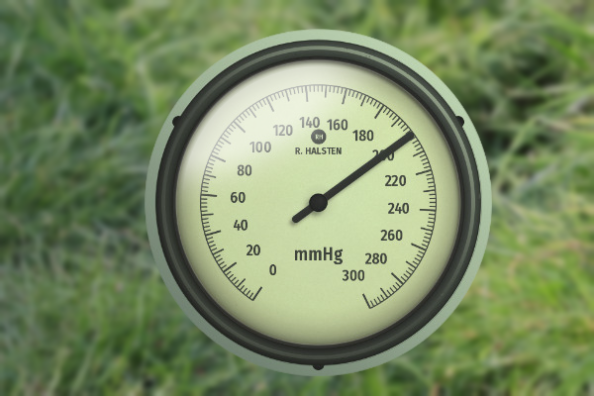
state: 200 mmHg
